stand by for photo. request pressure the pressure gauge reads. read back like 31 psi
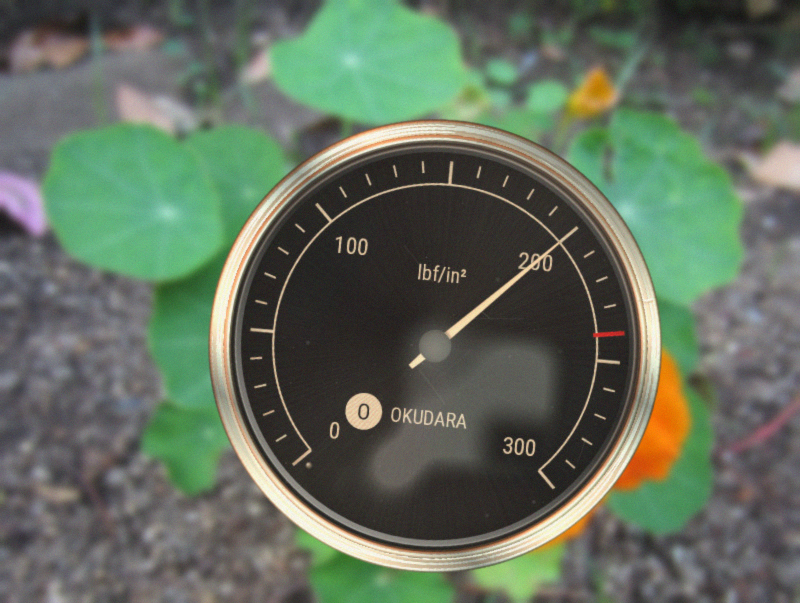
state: 200 psi
